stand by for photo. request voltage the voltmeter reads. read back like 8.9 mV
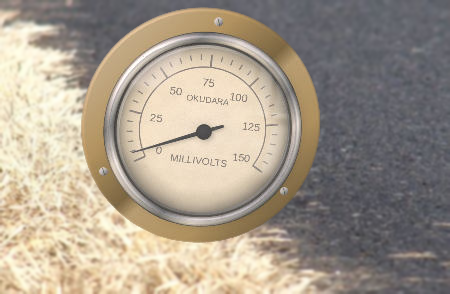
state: 5 mV
